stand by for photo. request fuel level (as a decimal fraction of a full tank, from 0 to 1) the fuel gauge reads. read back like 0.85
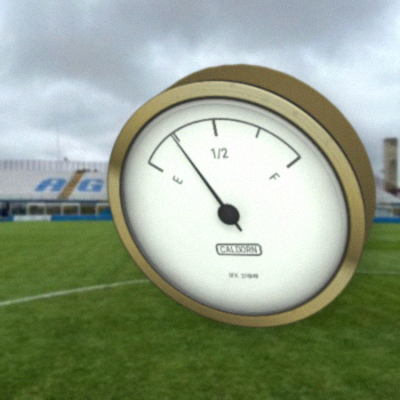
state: 0.25
